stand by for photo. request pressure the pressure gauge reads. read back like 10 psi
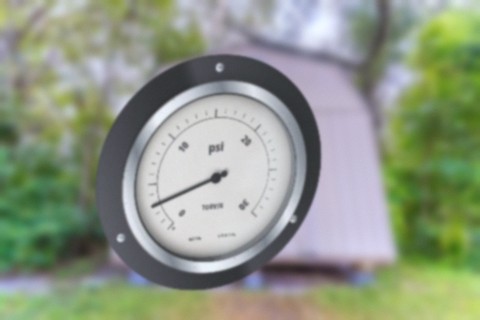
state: 3 psi
